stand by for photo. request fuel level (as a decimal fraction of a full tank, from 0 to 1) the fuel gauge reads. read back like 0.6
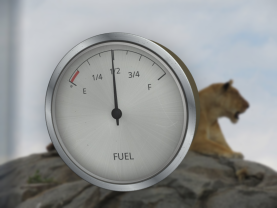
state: 0.5
